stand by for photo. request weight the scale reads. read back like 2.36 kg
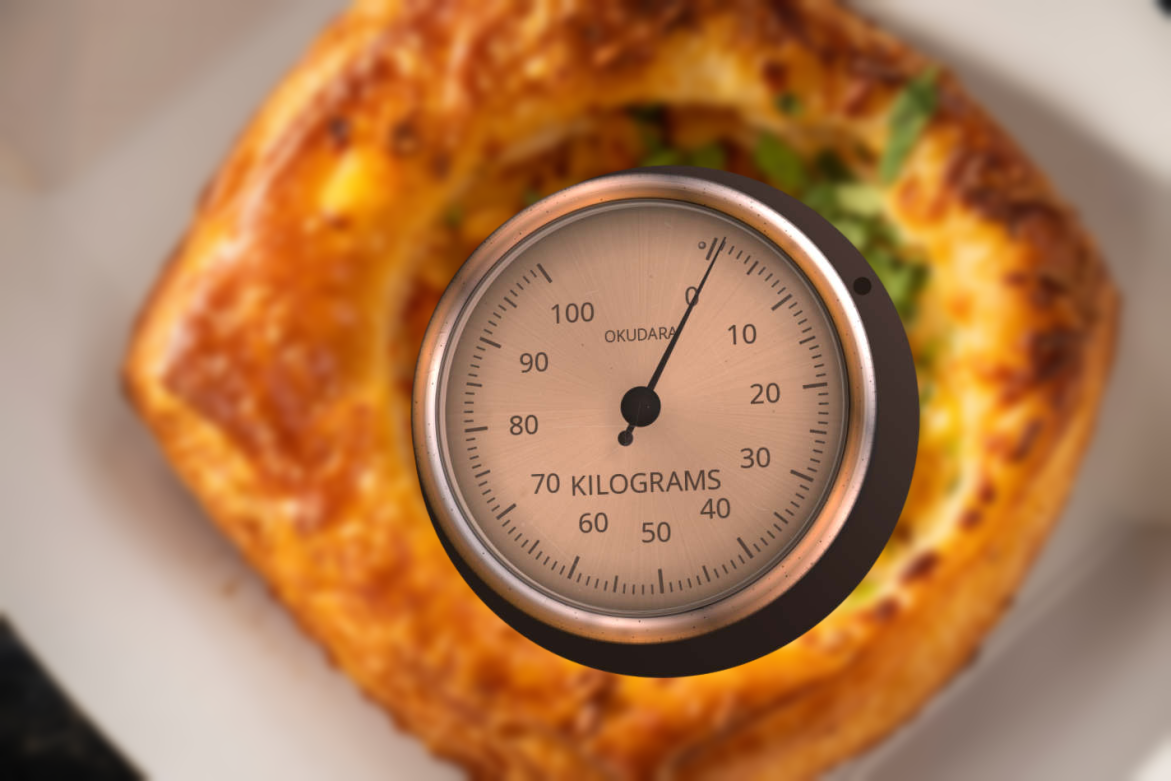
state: 1 kg
